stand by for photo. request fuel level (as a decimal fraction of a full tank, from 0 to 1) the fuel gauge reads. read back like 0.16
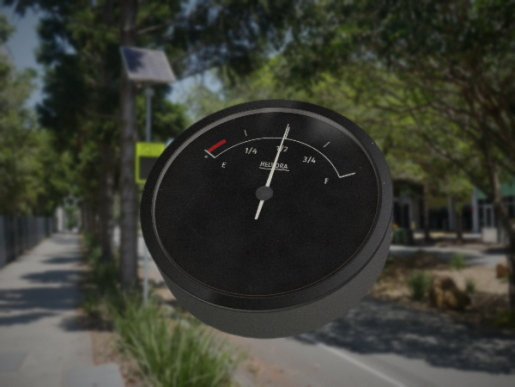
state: 0.5
